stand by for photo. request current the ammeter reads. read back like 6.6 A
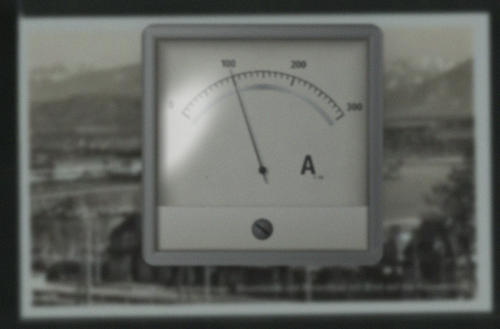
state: 100 A
